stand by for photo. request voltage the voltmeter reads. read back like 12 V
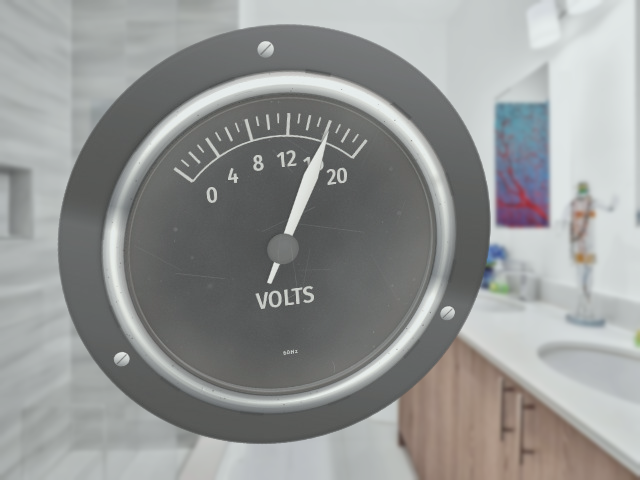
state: 16 V
